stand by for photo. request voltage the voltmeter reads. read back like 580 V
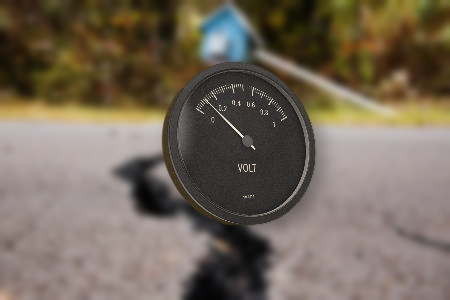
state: 0.1 V
